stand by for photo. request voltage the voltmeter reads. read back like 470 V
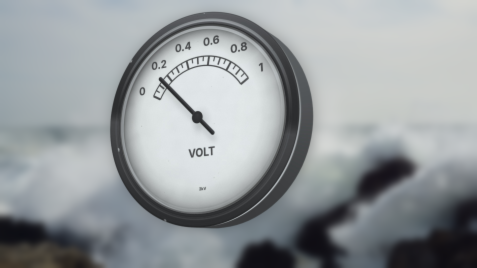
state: 0.15 V
